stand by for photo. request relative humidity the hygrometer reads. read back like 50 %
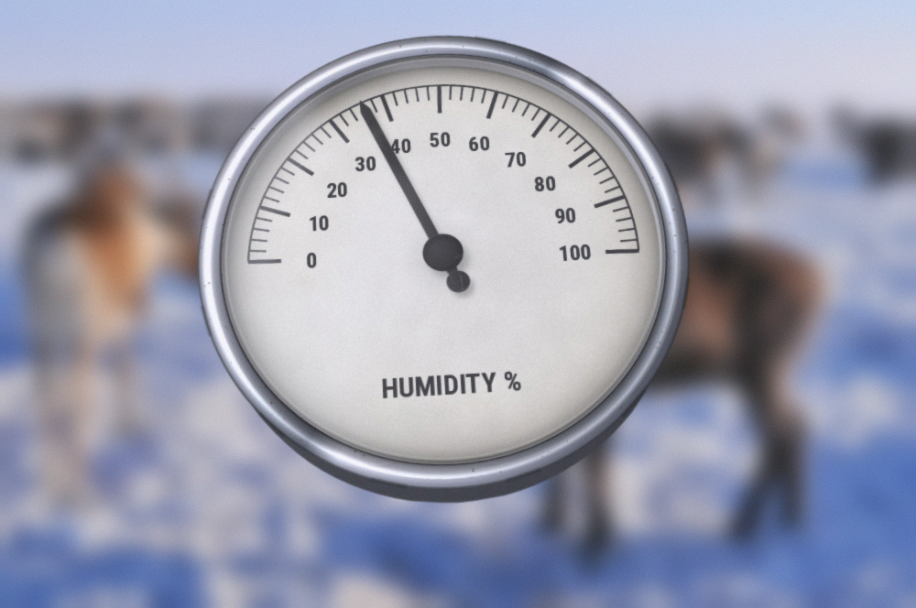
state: 36 %
